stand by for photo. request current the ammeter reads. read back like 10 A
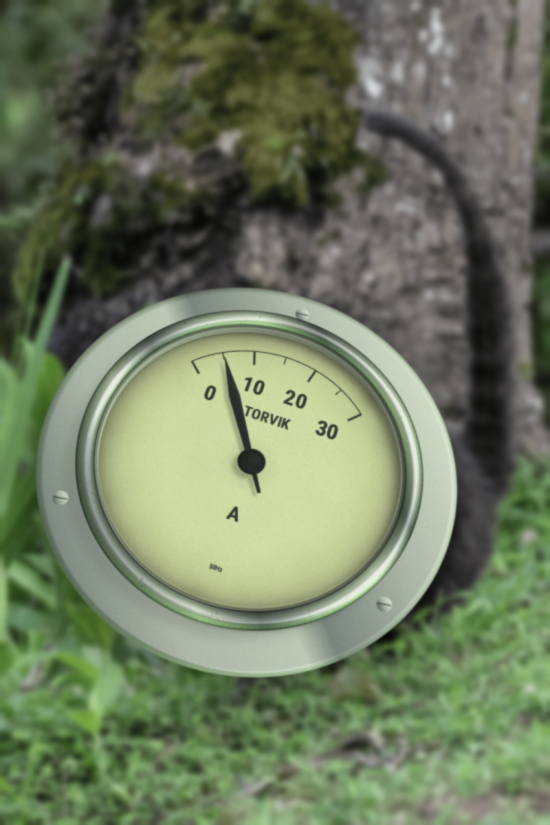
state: 5 A
